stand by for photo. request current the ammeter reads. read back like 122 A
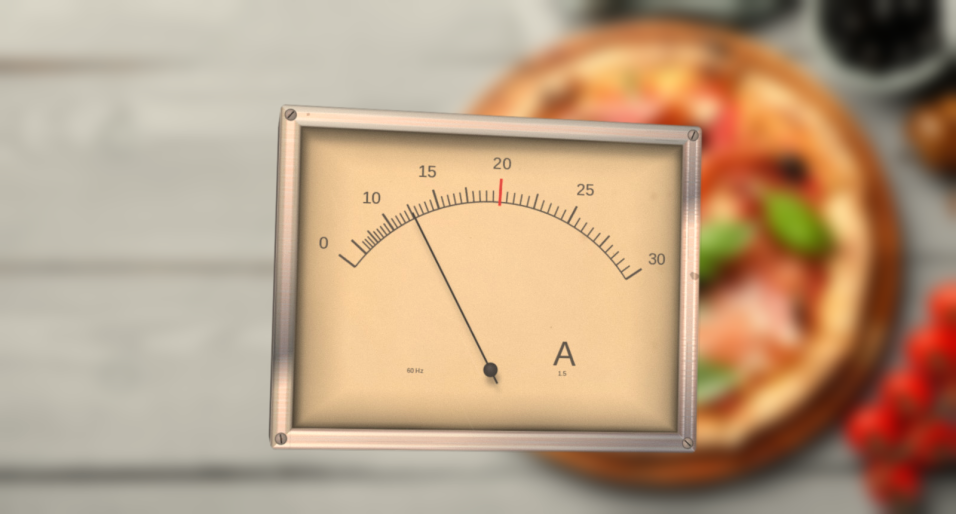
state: 12.5 A
